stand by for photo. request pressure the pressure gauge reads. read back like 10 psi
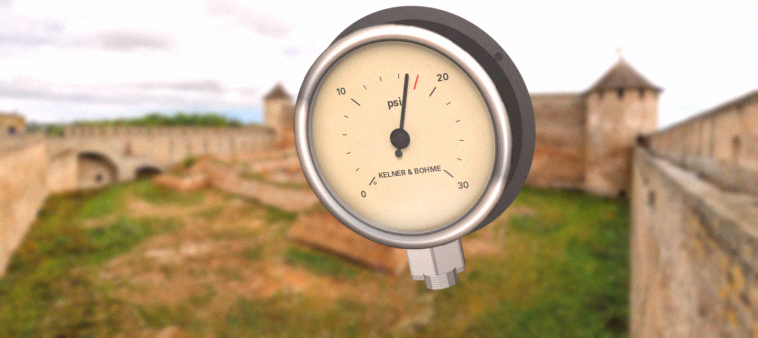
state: 17 psi
